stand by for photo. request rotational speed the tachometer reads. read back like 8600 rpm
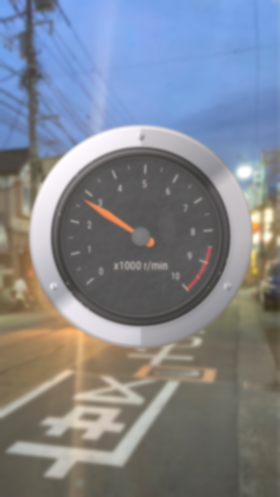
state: 2750 rpm
